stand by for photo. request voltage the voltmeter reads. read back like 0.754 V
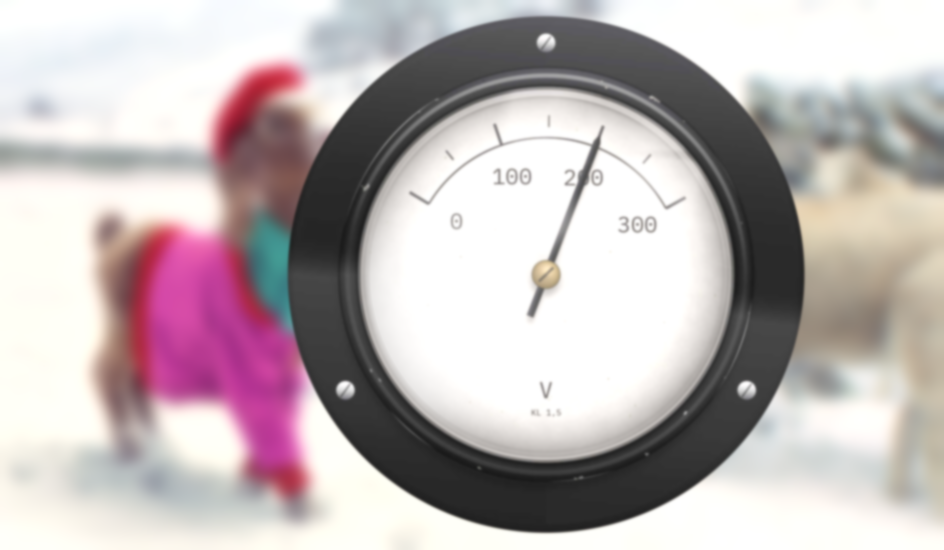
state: 200 V
